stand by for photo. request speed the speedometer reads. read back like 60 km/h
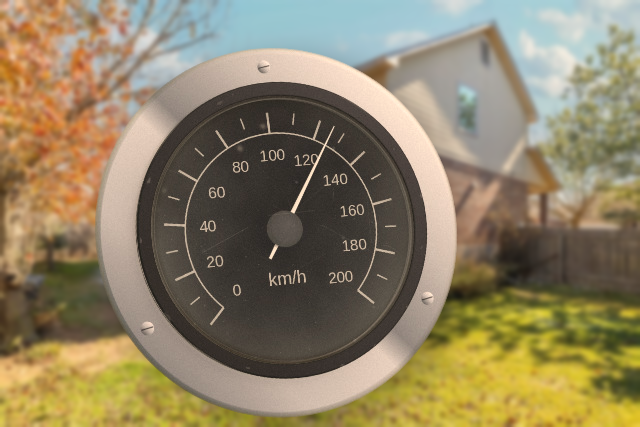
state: 125 km/h
